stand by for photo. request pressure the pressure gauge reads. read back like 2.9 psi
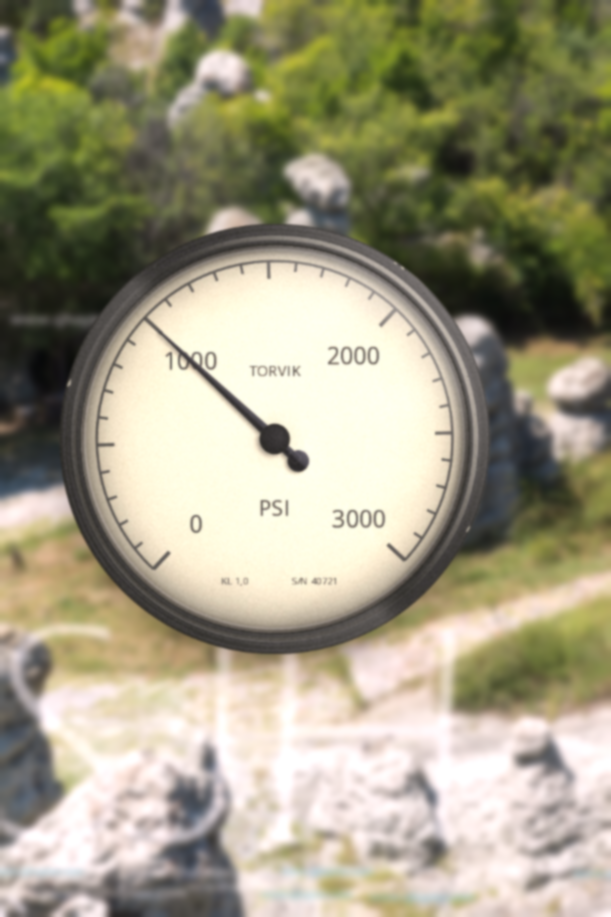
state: 1000 psi
